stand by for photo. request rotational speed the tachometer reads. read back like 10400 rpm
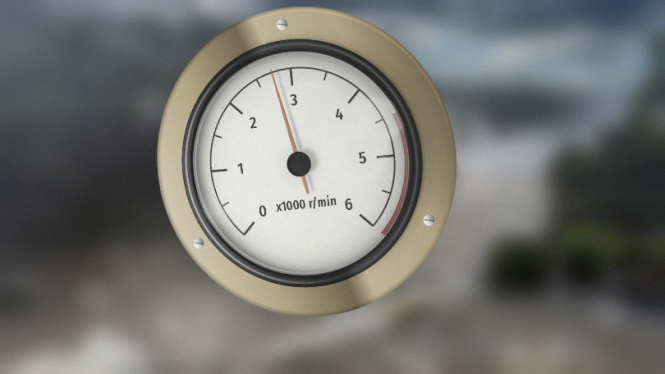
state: 2750 rpm
